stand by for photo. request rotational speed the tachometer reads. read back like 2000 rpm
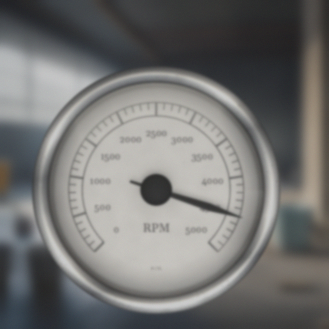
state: 4500 rpm
